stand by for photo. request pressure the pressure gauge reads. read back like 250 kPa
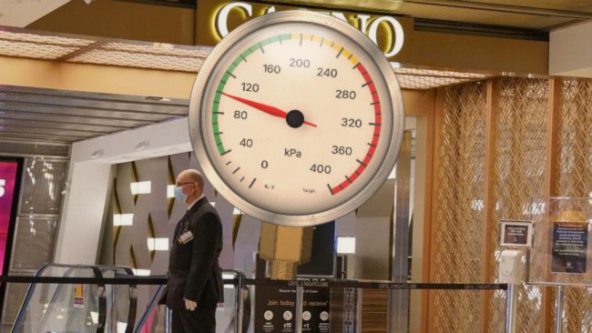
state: 100 kPa
